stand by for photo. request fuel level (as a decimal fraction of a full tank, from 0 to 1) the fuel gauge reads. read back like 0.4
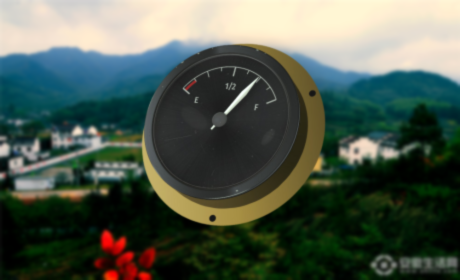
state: 0.75
